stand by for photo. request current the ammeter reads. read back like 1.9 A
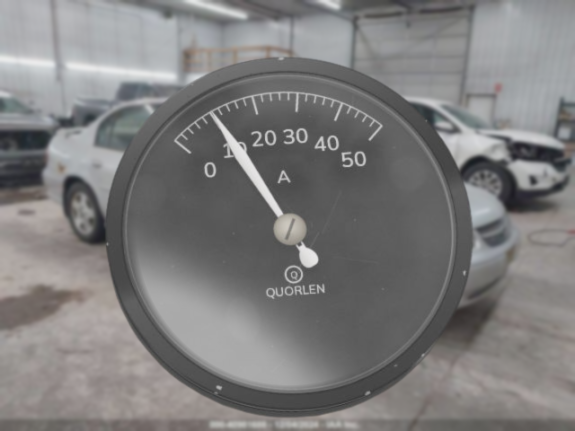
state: 10 A
